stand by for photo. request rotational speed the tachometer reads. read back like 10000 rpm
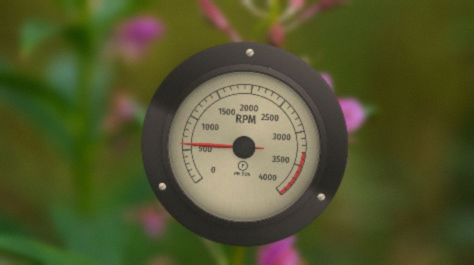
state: 600 rpm
